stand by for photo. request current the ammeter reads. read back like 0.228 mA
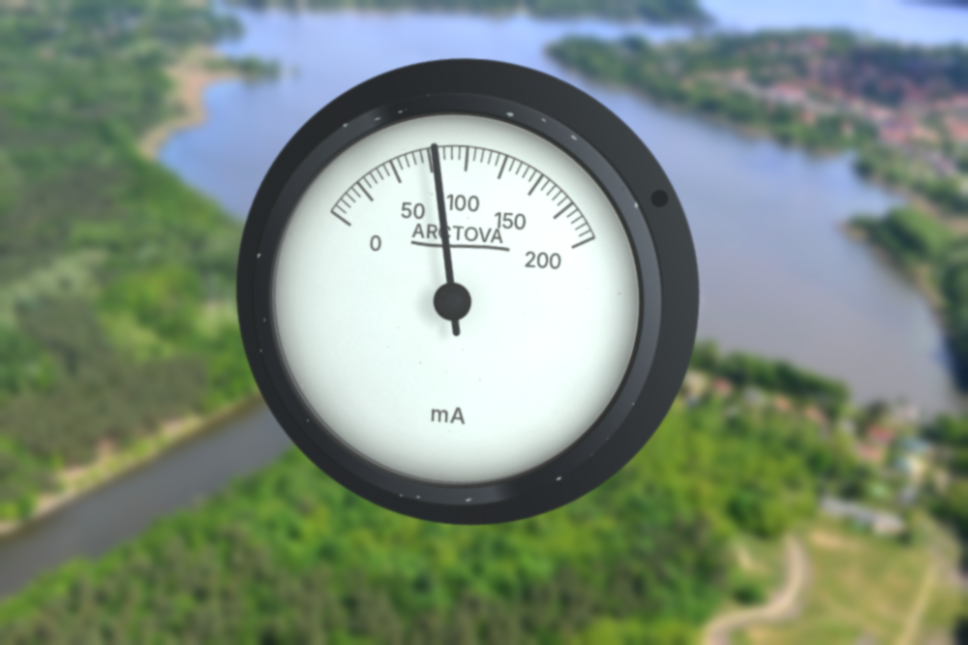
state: 80 mA
